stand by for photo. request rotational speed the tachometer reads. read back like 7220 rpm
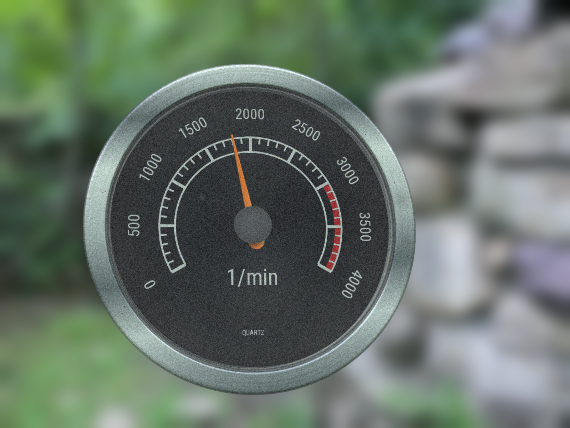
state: 1800 rpm
